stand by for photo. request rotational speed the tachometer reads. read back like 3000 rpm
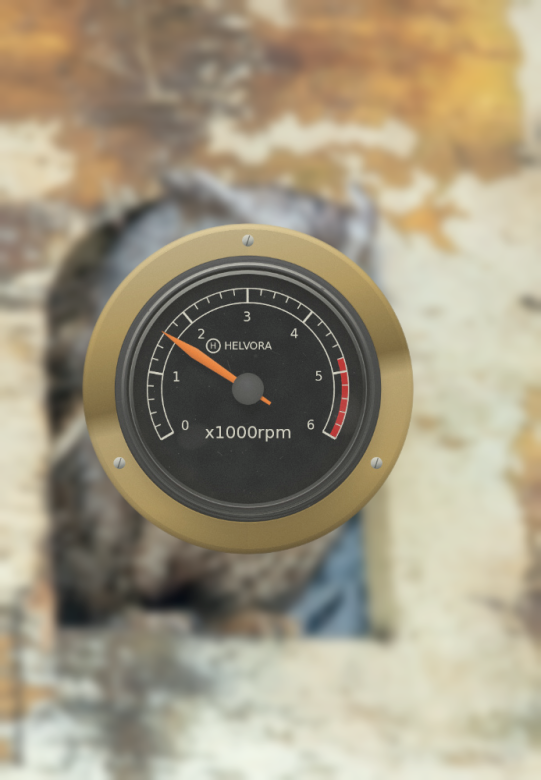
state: 1600 rpm
